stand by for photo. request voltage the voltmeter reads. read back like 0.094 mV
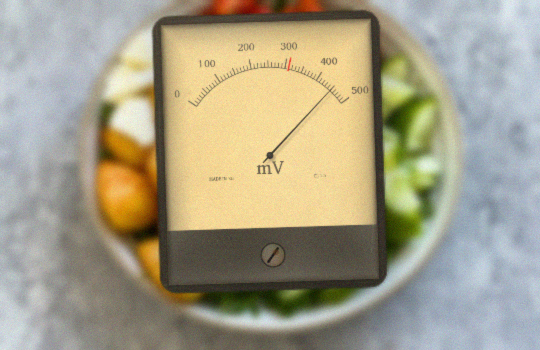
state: 450 mV
